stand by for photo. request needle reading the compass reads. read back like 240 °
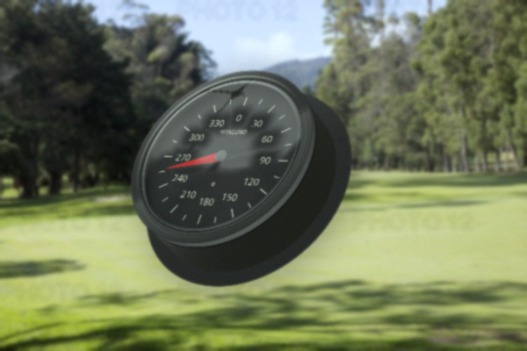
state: 255 °
